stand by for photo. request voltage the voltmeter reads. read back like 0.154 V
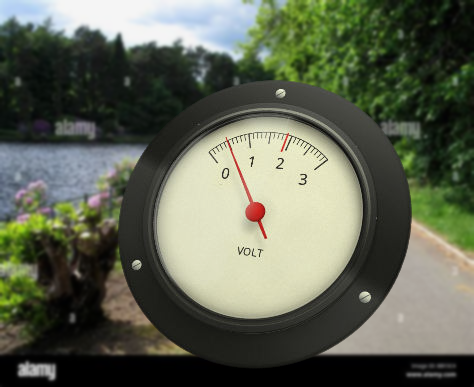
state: 0.5 V
